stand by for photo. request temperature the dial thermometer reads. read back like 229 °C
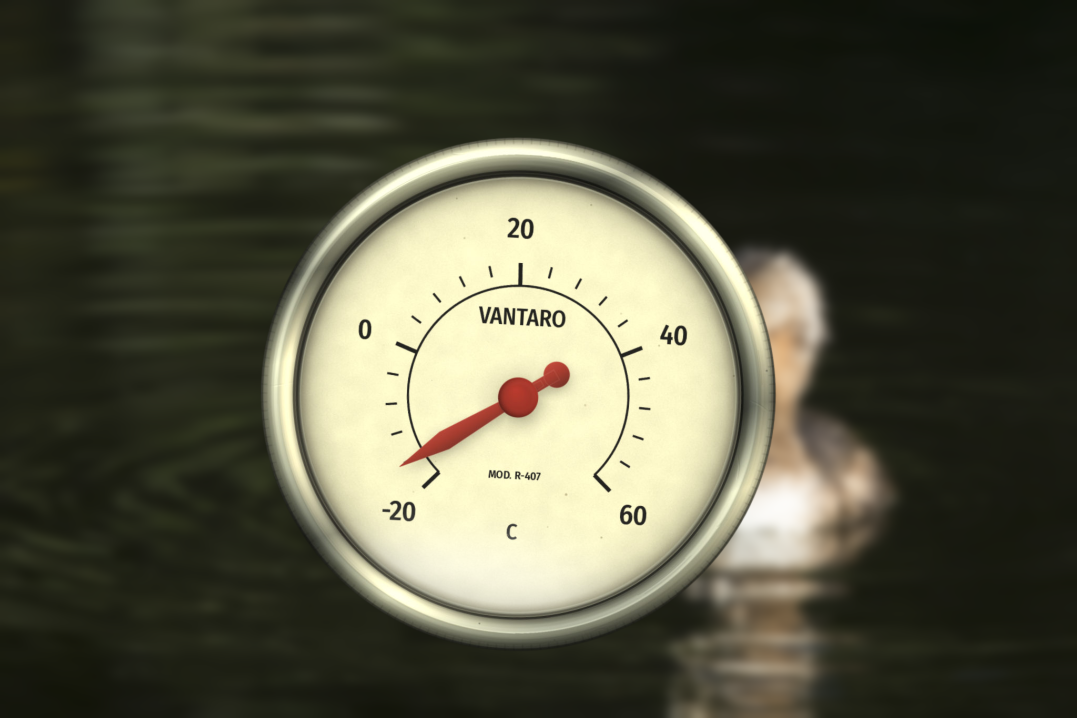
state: -16 °C
